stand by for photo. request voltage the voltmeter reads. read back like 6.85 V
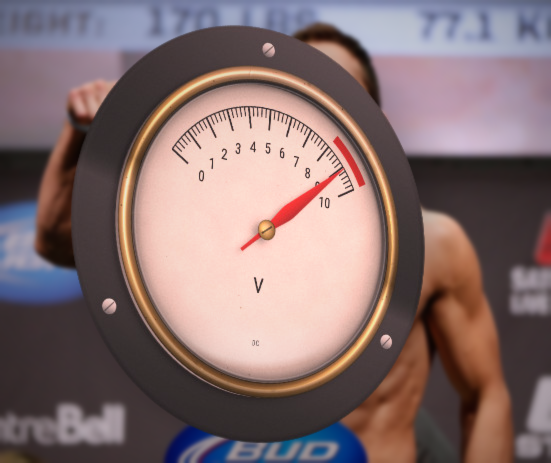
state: 9 V
